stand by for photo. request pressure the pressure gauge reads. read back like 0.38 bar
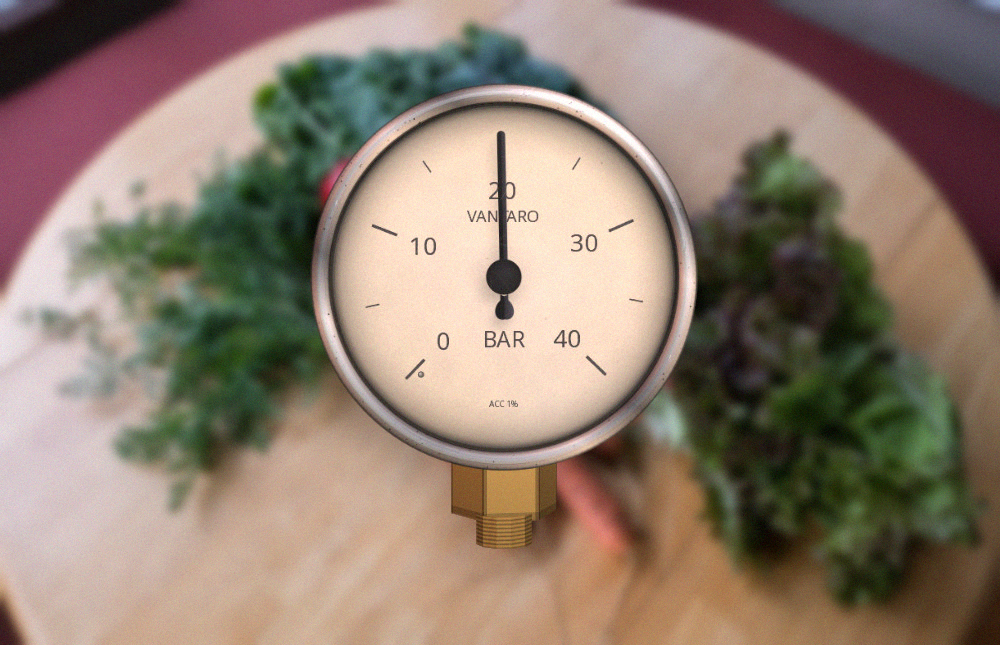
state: 20 bar
